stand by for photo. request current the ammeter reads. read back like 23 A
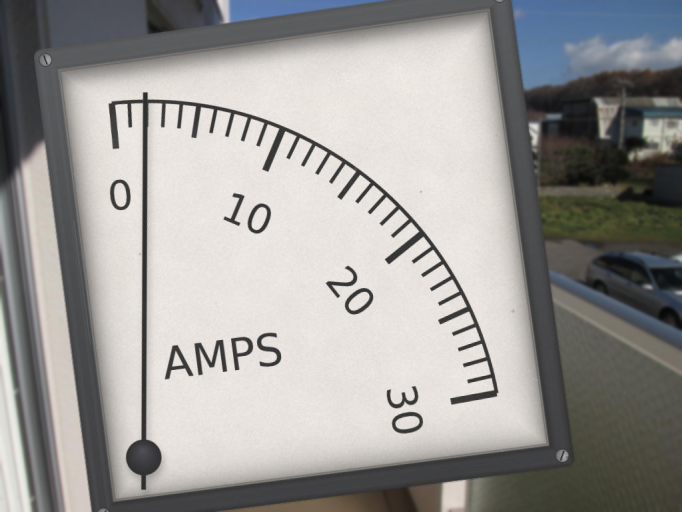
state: 2 A
